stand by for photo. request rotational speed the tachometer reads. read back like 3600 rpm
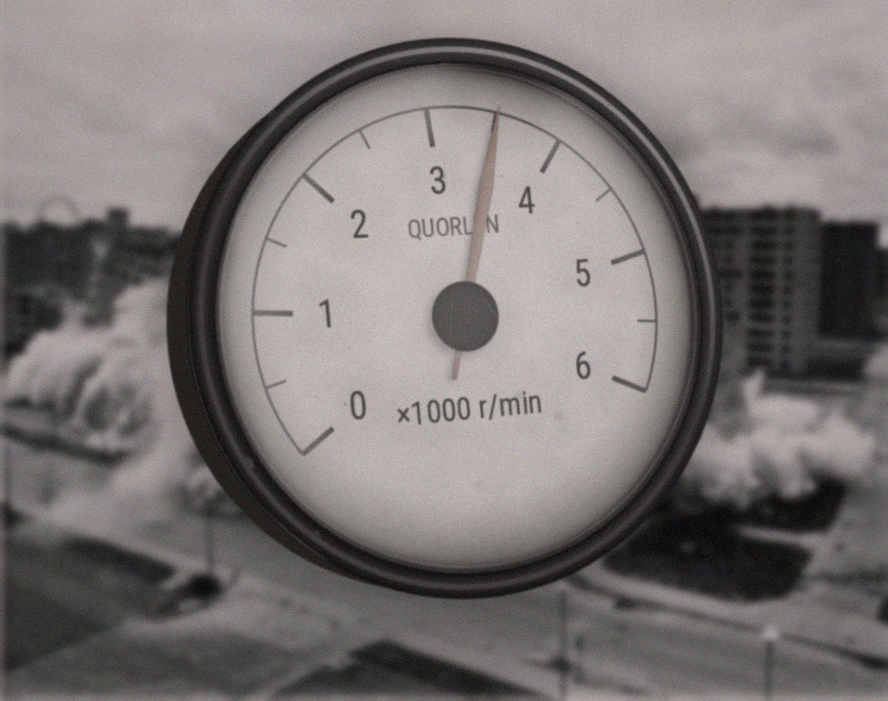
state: 3500 rpm
